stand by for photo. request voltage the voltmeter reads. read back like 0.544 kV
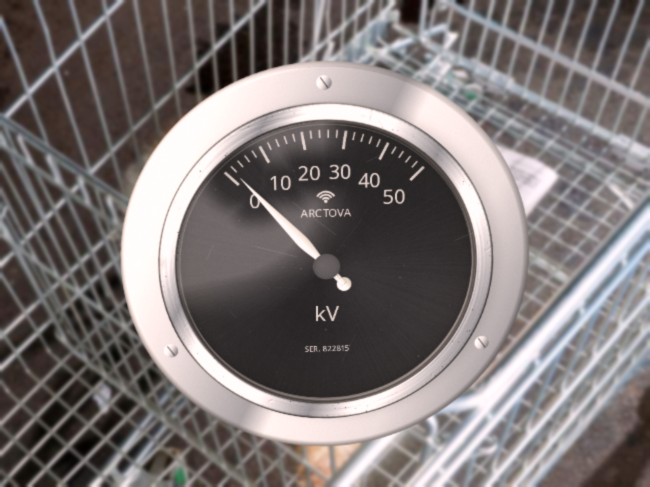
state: 2 kV
